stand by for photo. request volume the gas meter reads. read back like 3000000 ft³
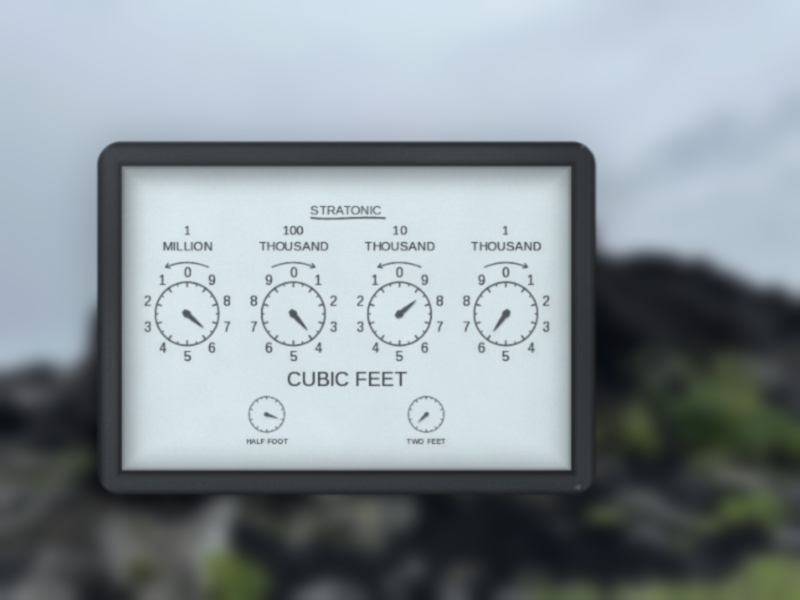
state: 638600 ft³
